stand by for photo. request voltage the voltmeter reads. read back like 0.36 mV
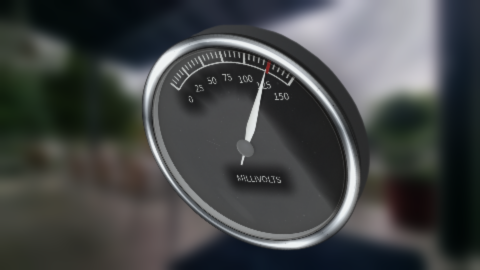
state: 125 mV
